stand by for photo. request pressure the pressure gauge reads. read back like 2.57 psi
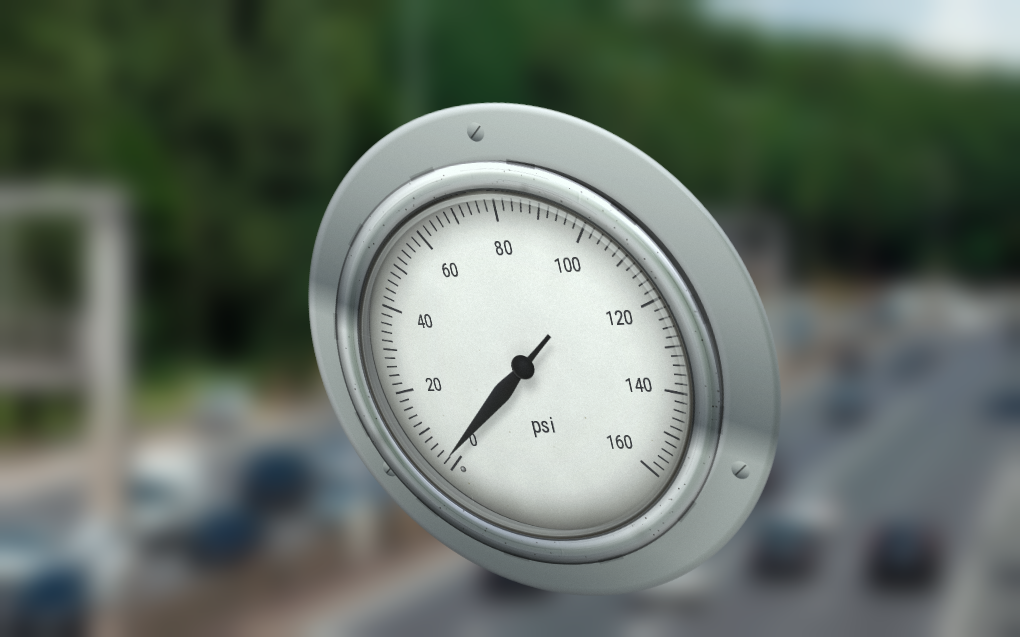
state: 2 psi
